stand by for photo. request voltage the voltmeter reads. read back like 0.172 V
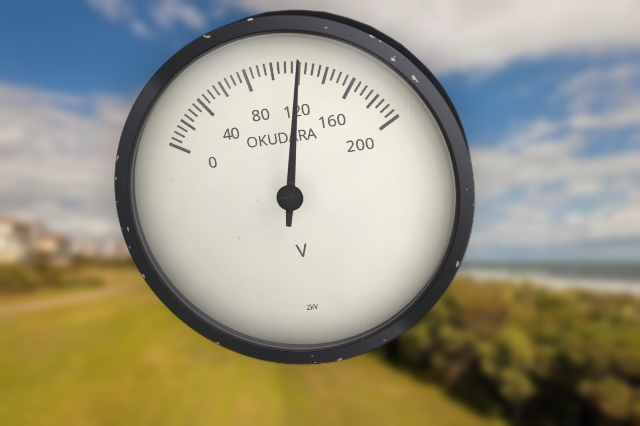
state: 120 V
